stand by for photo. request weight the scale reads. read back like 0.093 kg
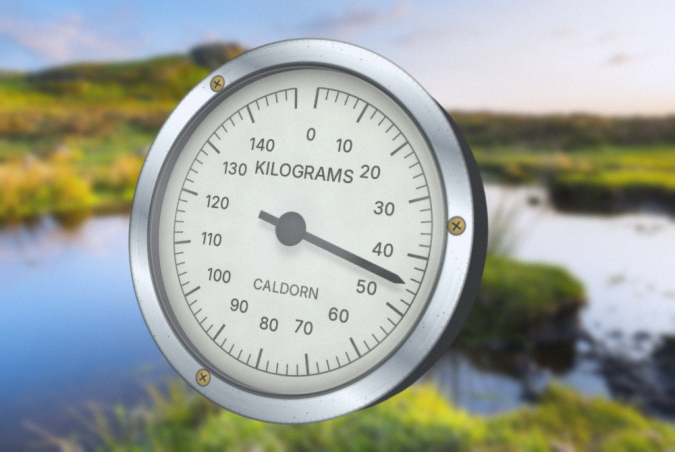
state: 45 kg
